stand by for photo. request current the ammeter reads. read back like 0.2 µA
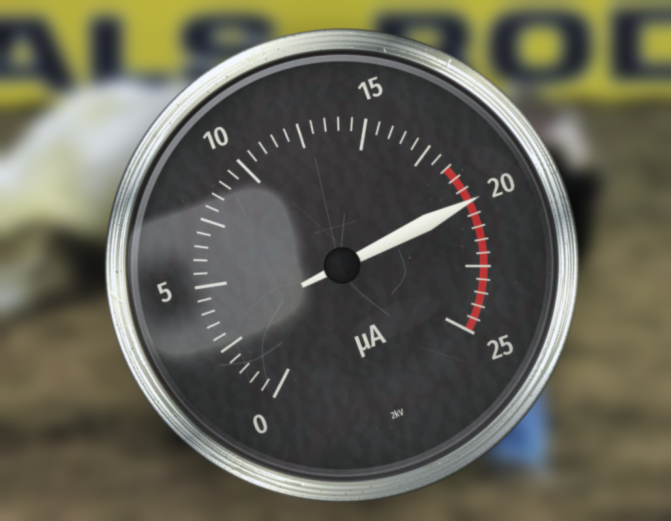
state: 20 µA
